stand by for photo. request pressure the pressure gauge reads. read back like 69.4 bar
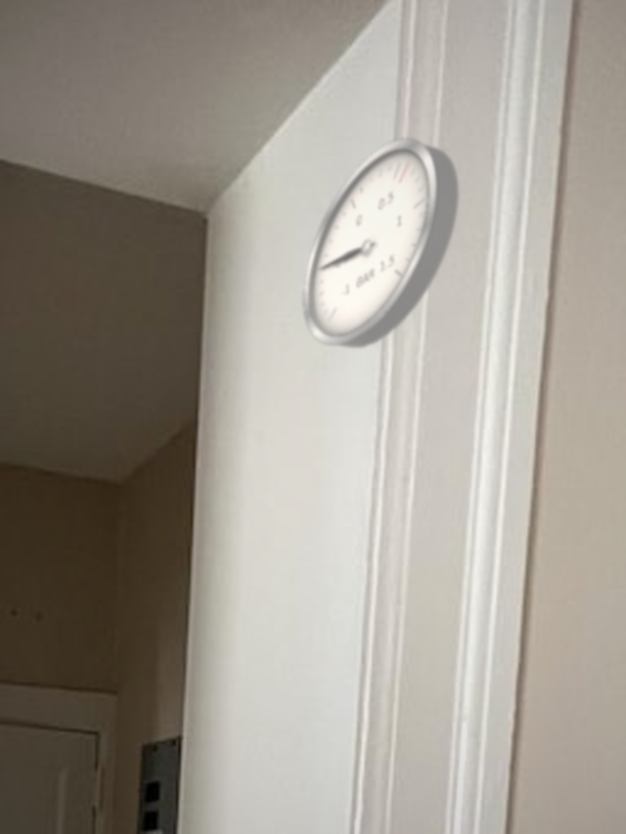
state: -0.5 bar
